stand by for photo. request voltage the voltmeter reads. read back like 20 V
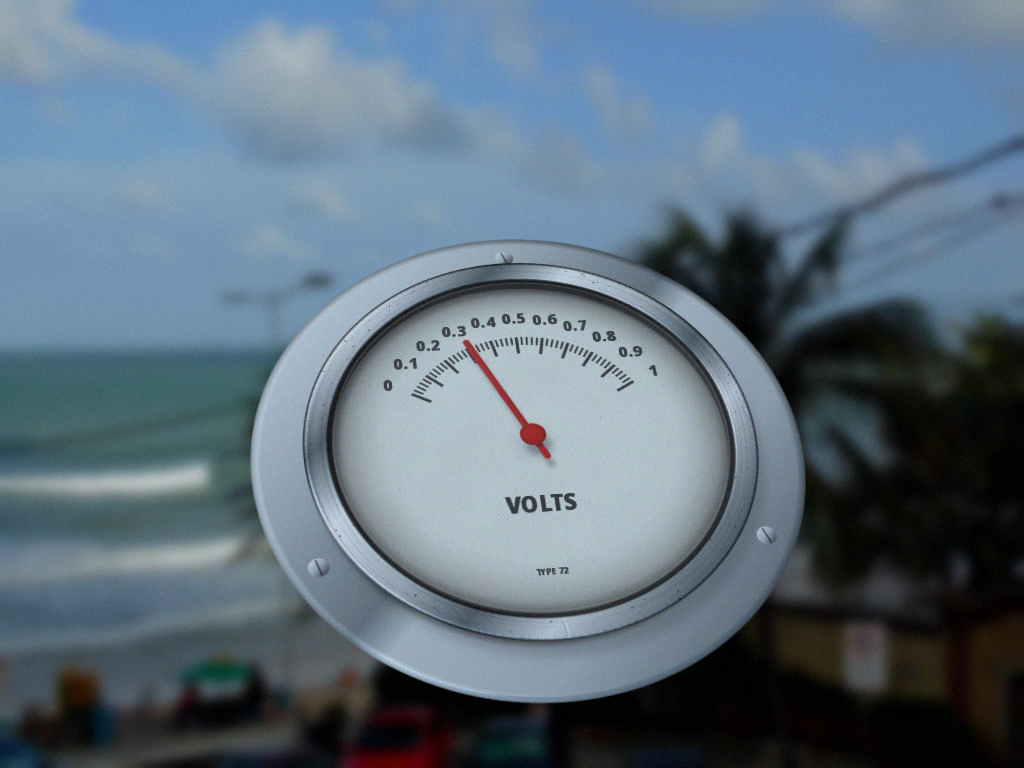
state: 0.3 V
